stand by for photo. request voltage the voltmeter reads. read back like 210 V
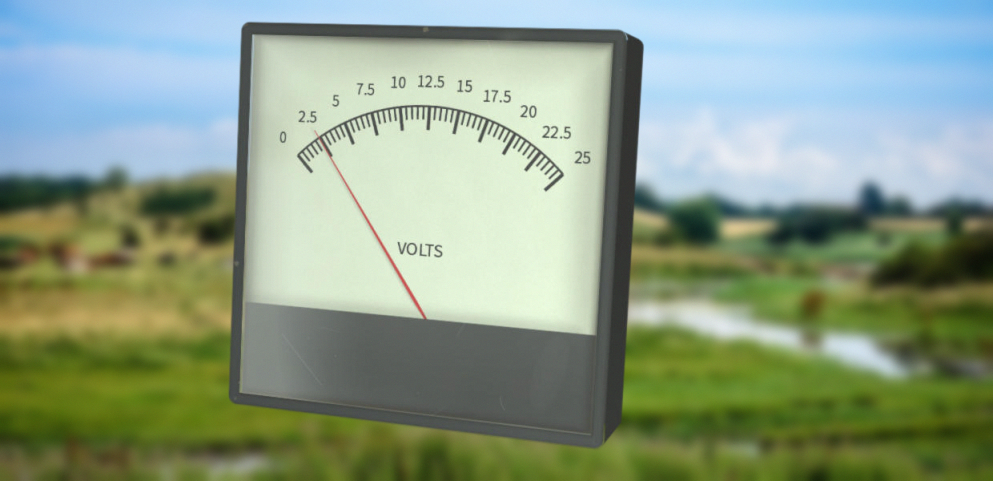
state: 2.5 V
